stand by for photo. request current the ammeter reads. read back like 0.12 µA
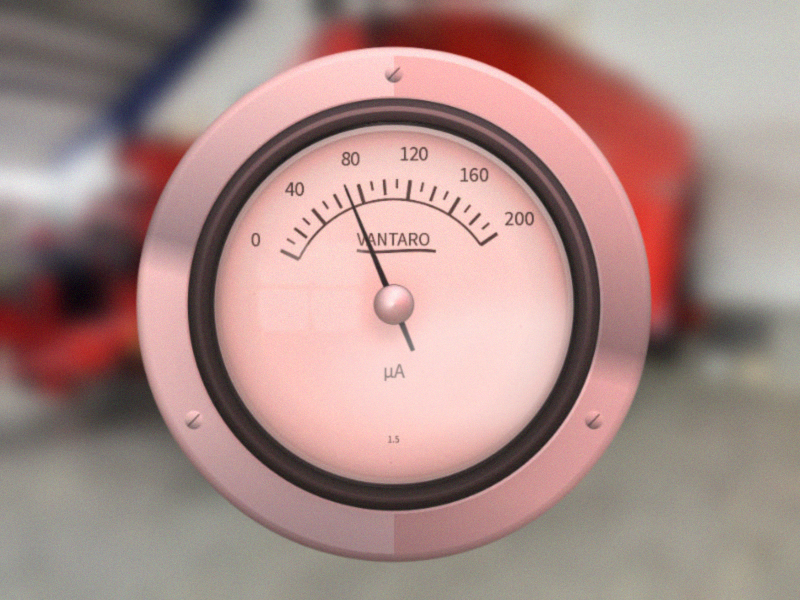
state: 70 µA
